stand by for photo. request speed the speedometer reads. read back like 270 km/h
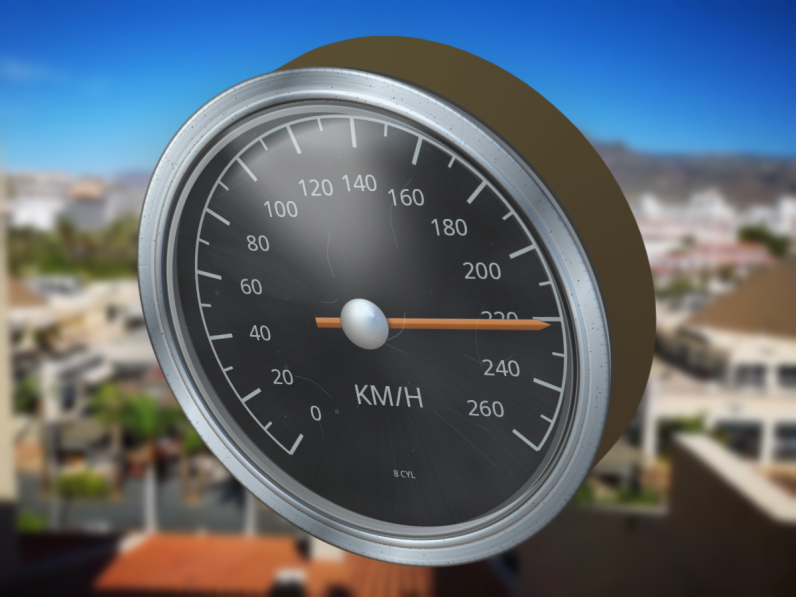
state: 220 km/h
